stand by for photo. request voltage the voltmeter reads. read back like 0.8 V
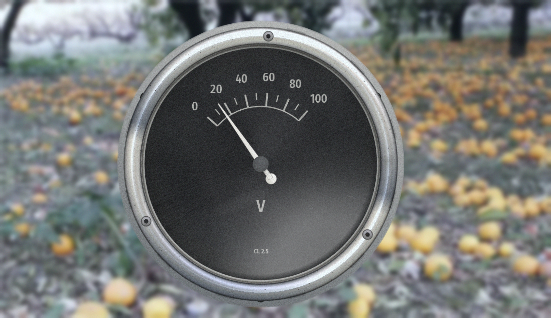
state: 15 V
